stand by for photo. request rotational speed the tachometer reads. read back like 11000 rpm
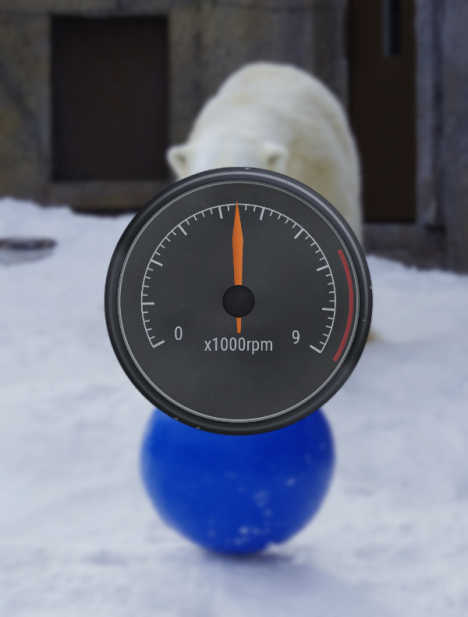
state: 4400 rpm
